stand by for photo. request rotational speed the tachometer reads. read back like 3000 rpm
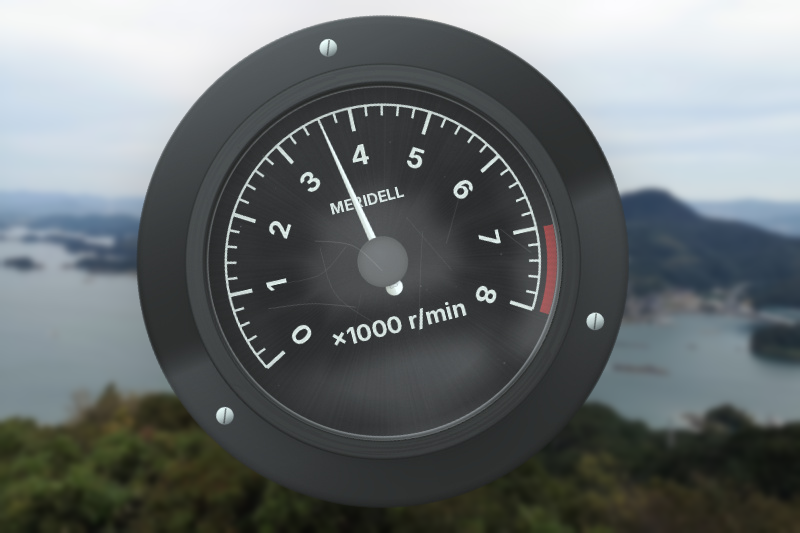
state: 3600 rpm
